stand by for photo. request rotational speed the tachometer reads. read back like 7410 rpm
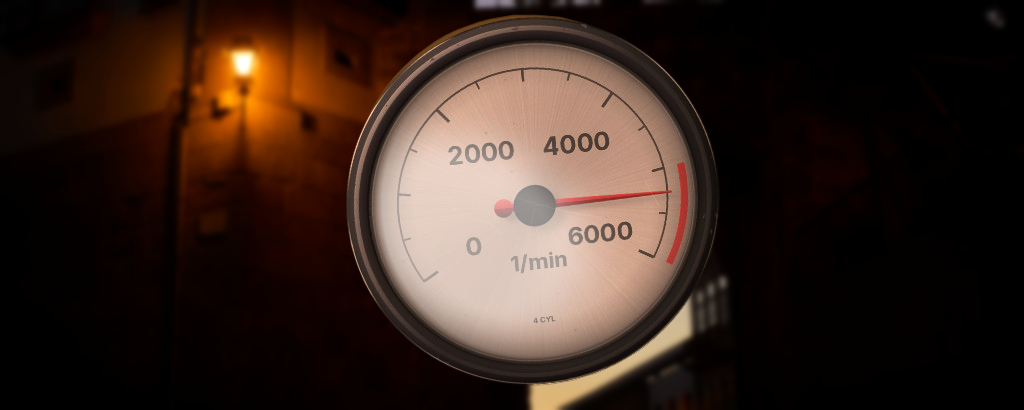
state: 5250 rpm
